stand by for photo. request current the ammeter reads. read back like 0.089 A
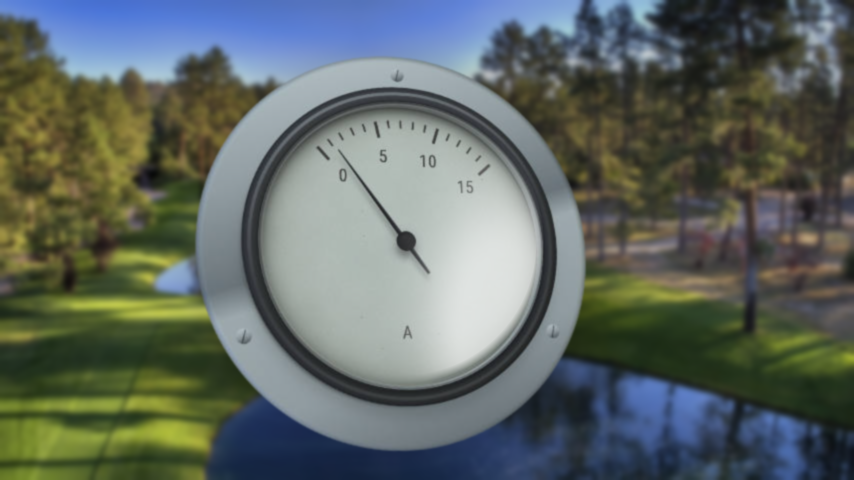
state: 1 A
